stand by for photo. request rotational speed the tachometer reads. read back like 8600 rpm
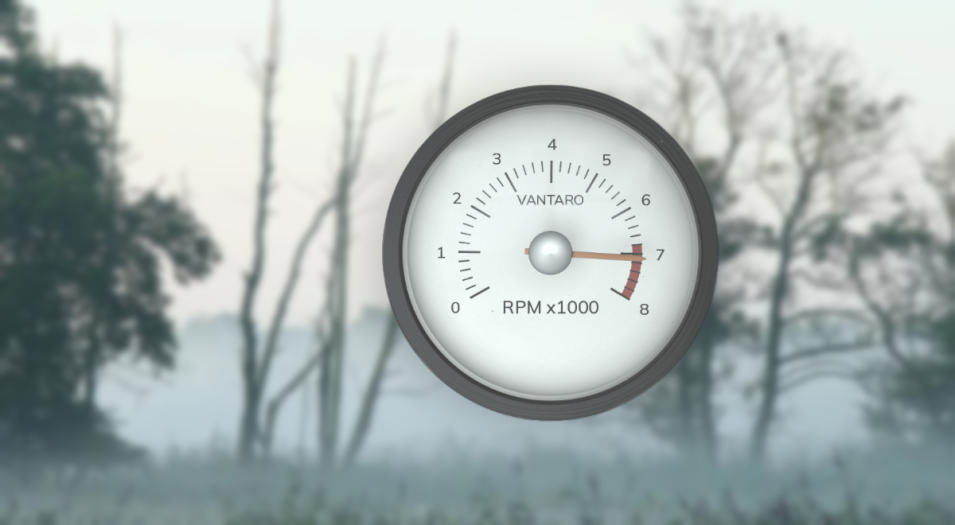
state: 7100 rpm
